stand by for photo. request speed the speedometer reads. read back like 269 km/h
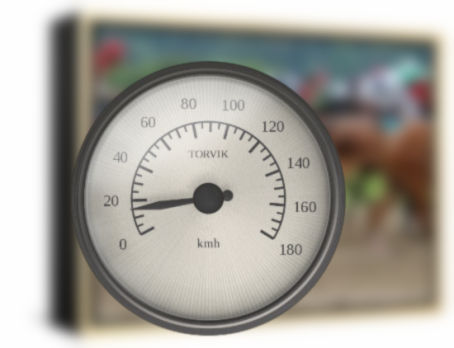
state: 15 km/h
